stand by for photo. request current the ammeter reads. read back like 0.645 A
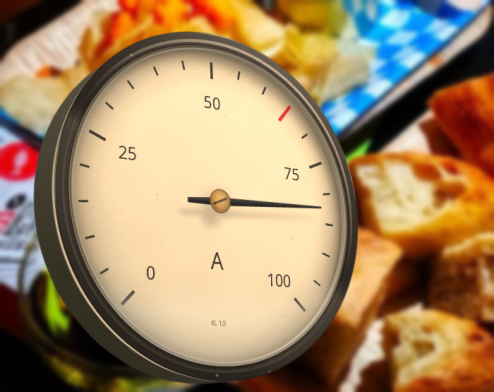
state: 82.5 A
